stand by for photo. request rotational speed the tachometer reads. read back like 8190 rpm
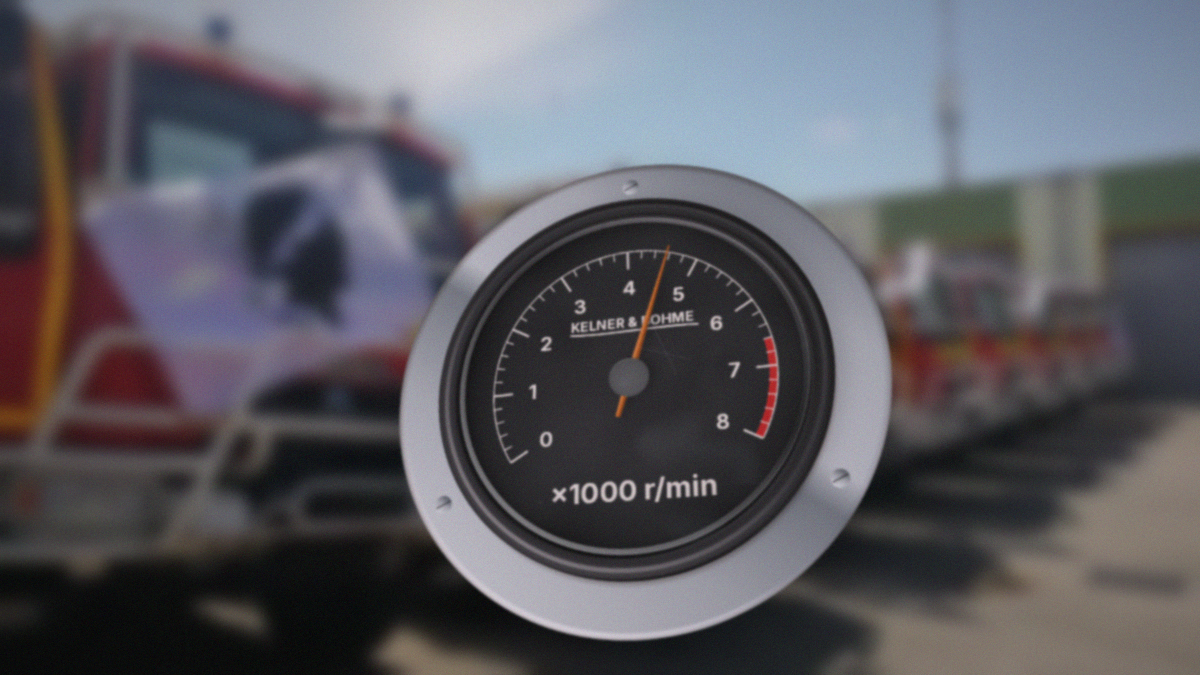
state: 4600 rpm
